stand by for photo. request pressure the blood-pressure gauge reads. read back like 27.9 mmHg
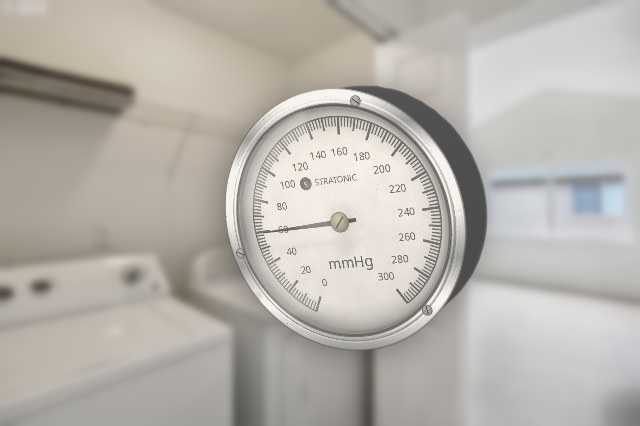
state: 60 mmHg
